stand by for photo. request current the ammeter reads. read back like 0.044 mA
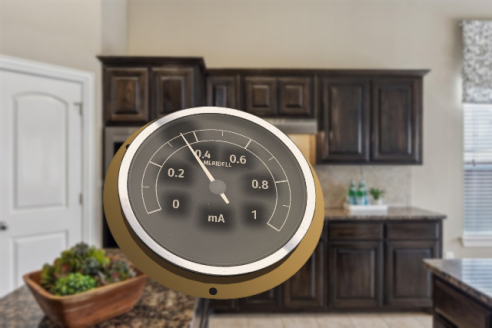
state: 0.35 mA
